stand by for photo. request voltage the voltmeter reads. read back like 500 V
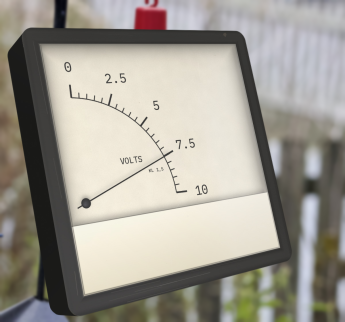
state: 7.5 V
